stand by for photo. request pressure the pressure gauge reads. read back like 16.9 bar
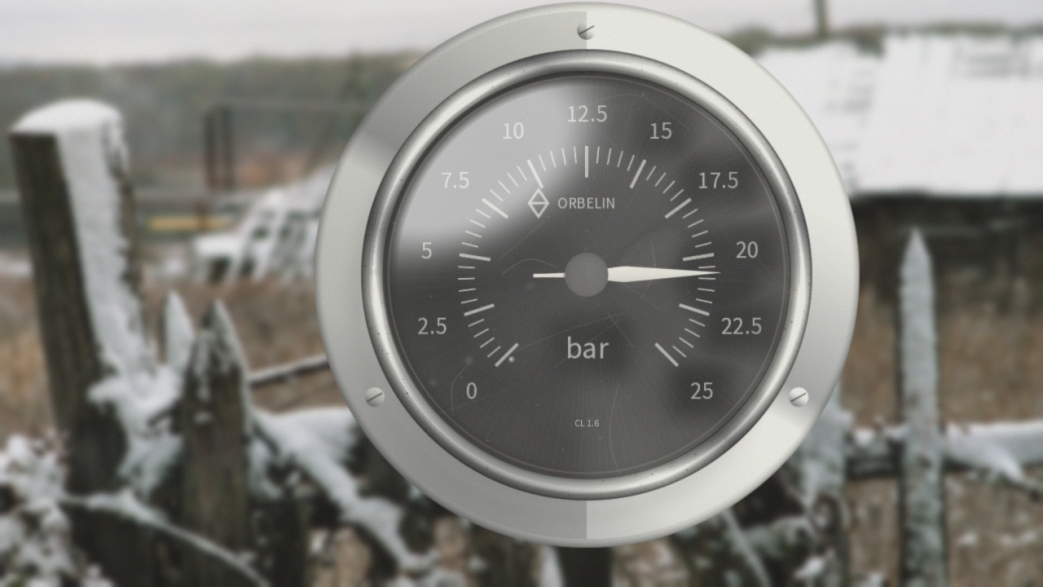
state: 20.75 bar
